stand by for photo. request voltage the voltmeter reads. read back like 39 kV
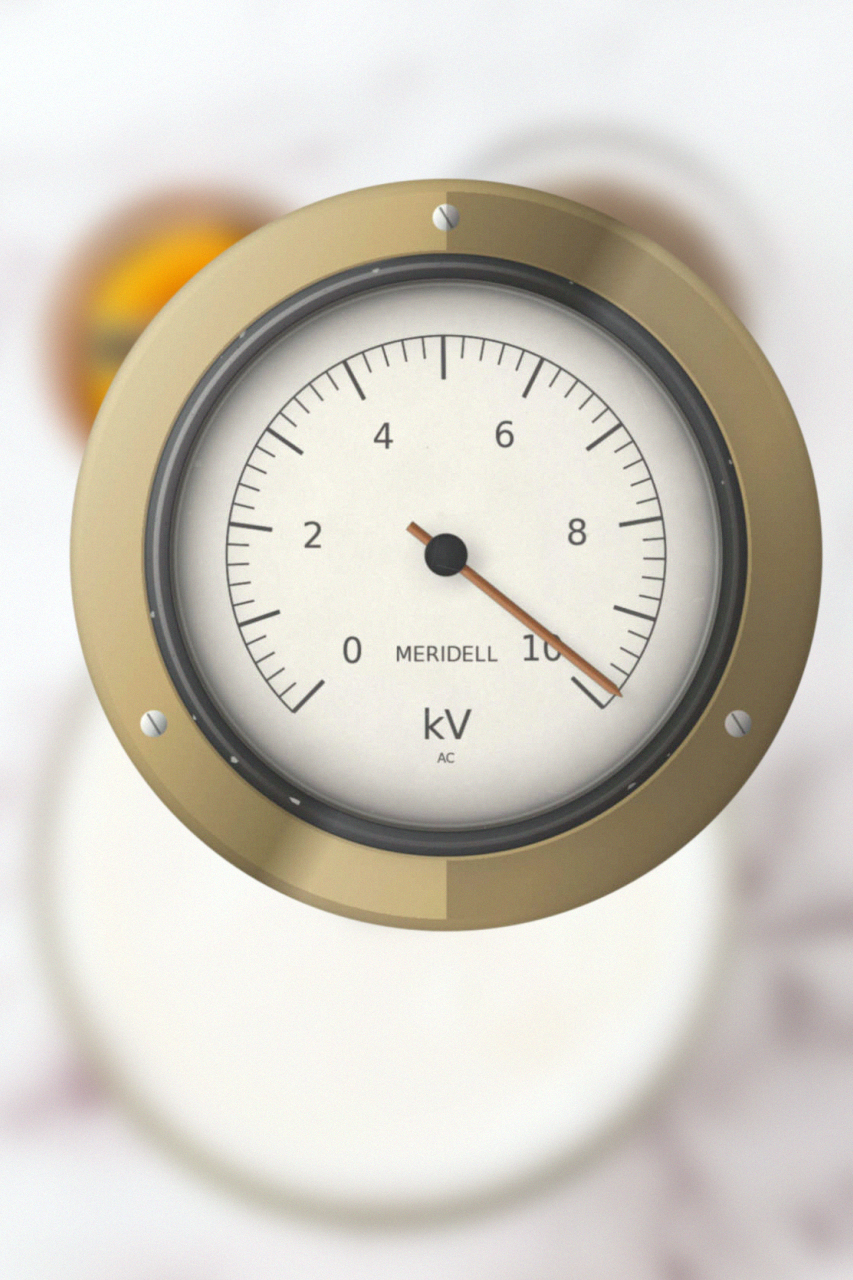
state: 9.8 kV
